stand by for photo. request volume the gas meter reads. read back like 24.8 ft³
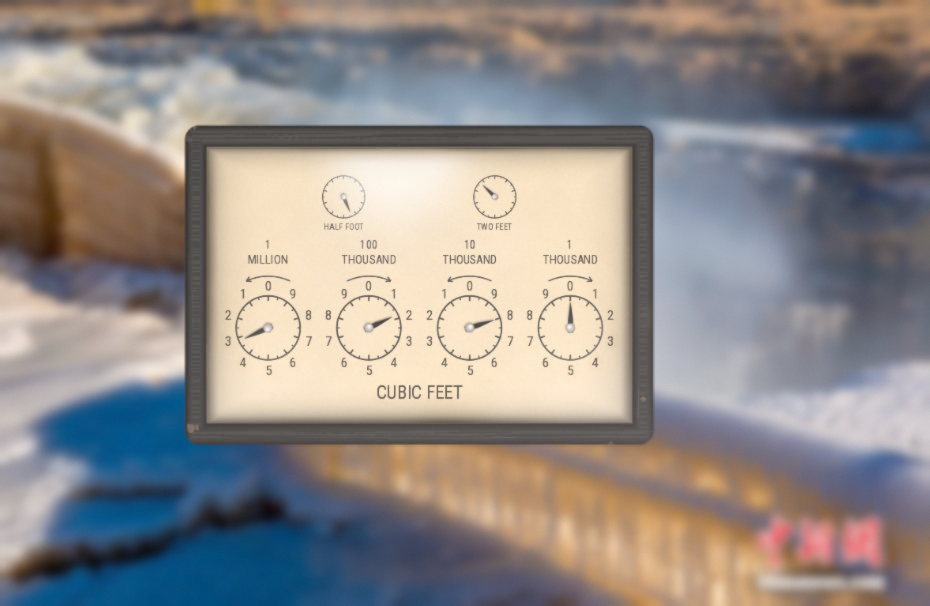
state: 318000 ft³
